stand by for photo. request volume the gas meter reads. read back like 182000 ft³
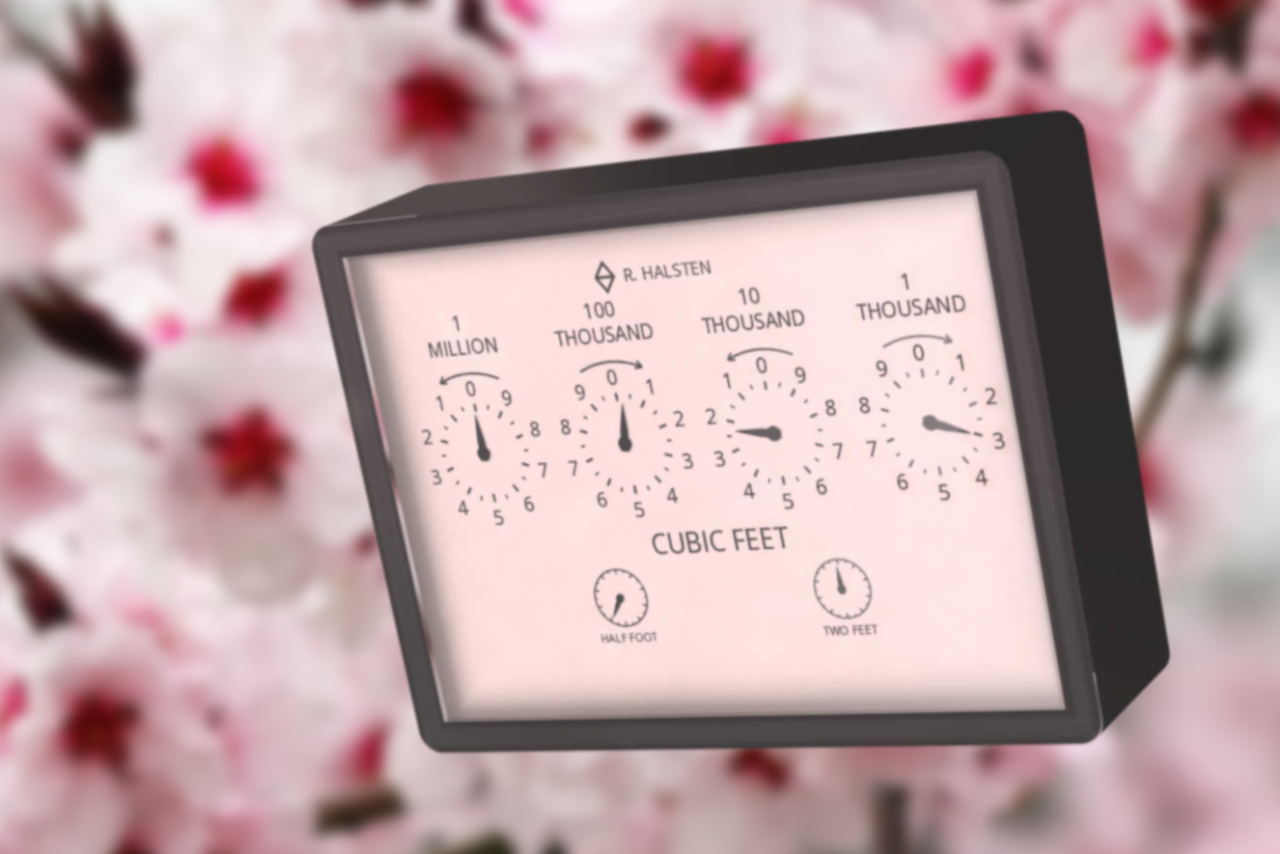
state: 2300 ft³
